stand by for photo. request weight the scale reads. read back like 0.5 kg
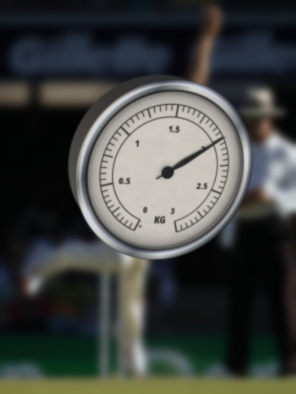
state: 2 kg
